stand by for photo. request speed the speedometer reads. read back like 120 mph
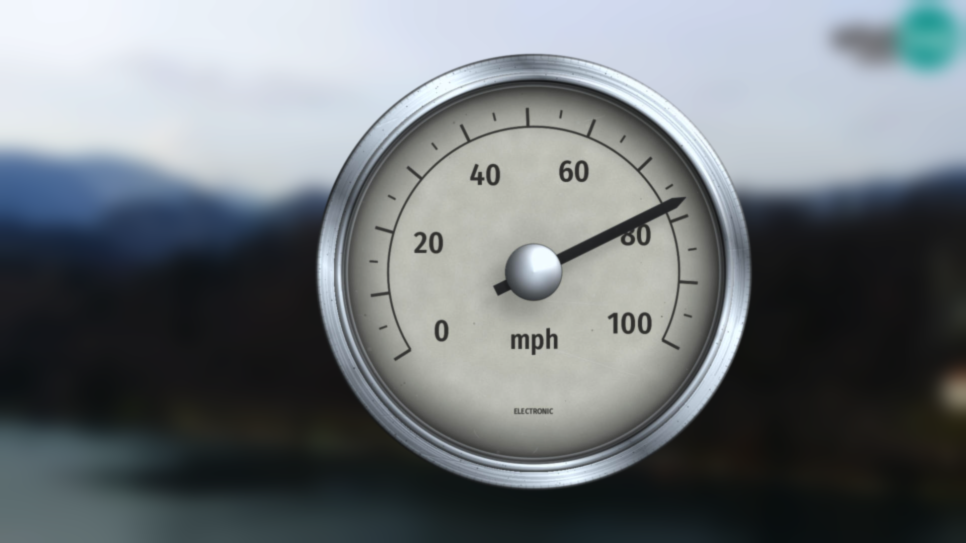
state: 77.5 mph
